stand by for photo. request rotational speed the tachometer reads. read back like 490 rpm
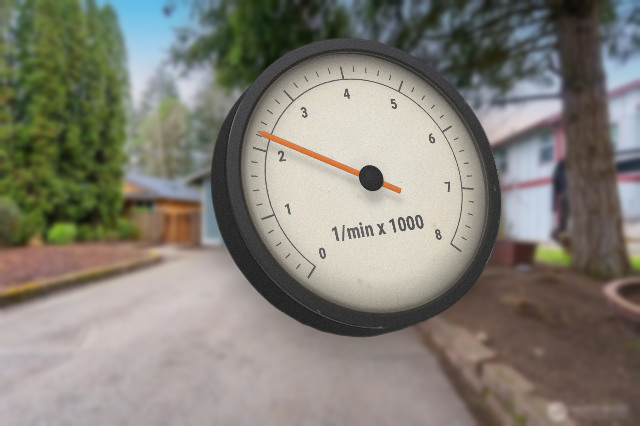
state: 2200 rpm
